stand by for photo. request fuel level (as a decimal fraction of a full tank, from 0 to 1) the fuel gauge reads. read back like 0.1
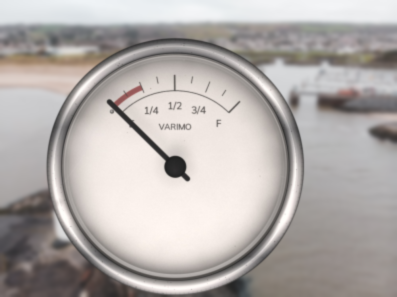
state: 0
